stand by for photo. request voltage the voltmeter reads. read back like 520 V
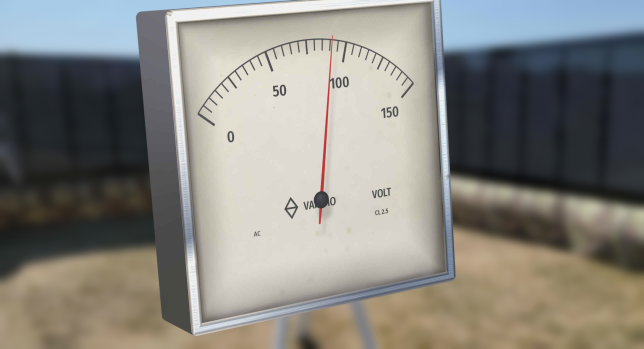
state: 90 V
